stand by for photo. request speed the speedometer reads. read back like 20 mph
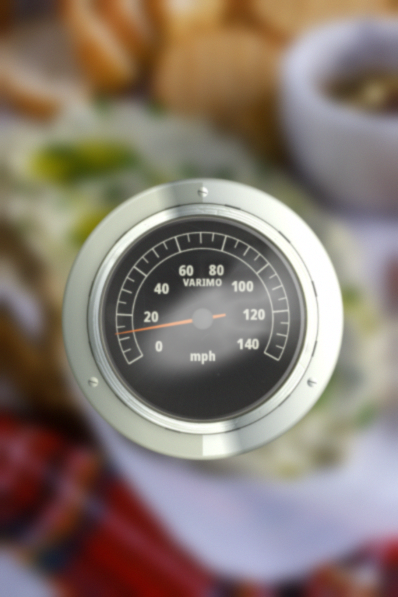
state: 12.5 mph
